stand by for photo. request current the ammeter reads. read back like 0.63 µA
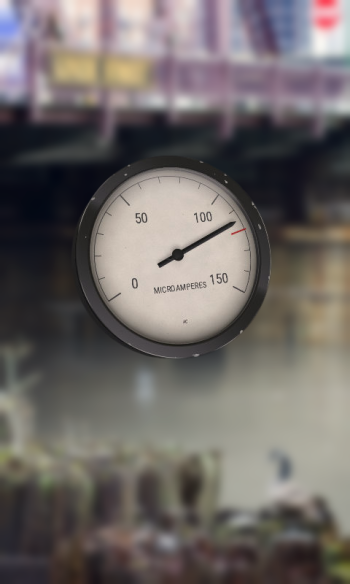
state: 115 µA
